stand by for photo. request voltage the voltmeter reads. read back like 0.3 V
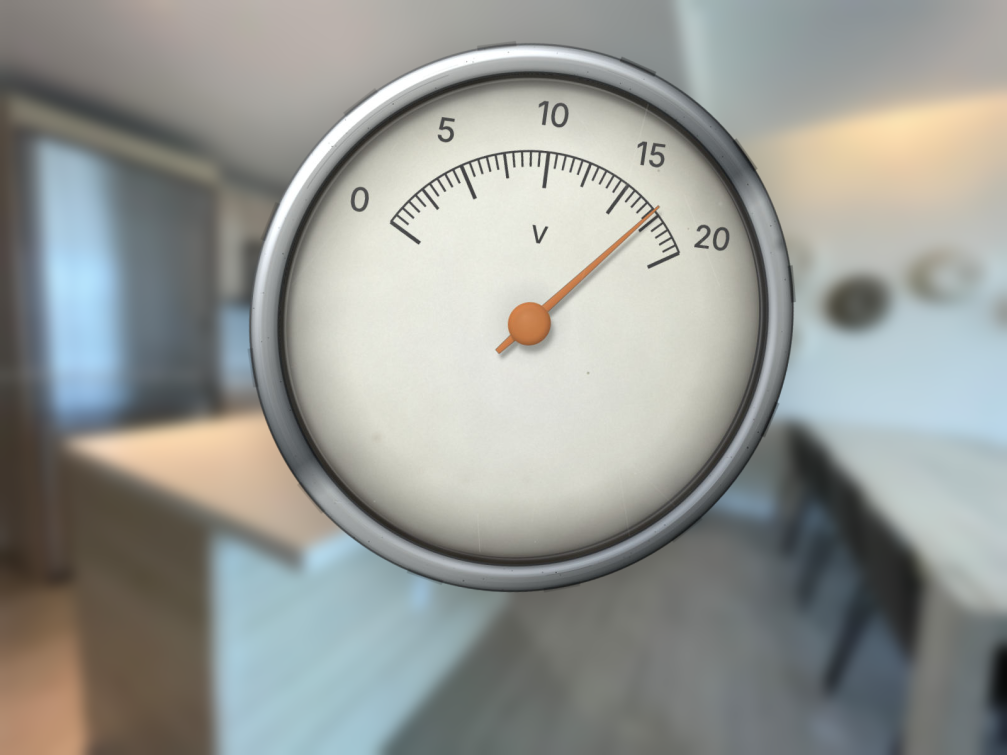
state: 17 V
